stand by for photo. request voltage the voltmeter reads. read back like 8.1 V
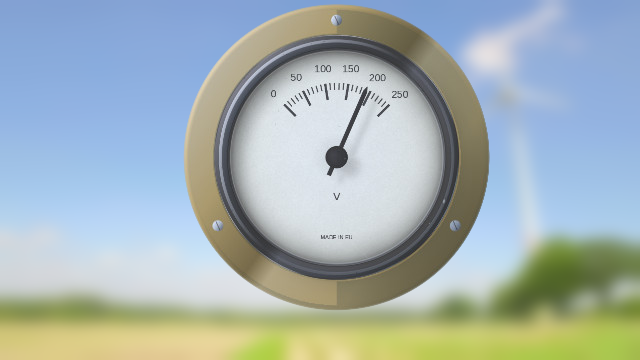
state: 190 V
